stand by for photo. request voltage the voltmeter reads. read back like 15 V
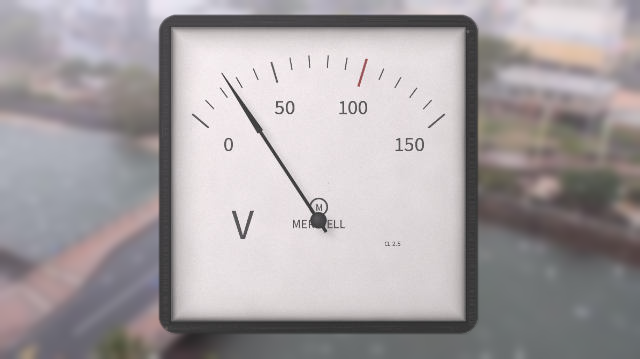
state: 25 V
